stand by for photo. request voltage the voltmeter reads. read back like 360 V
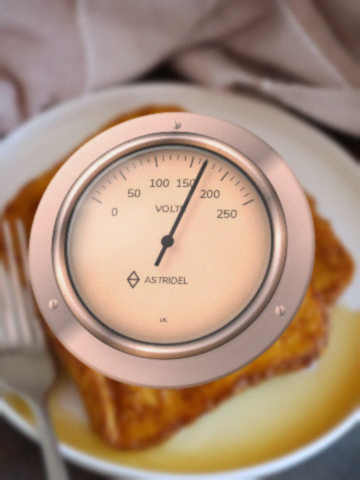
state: 170 V
